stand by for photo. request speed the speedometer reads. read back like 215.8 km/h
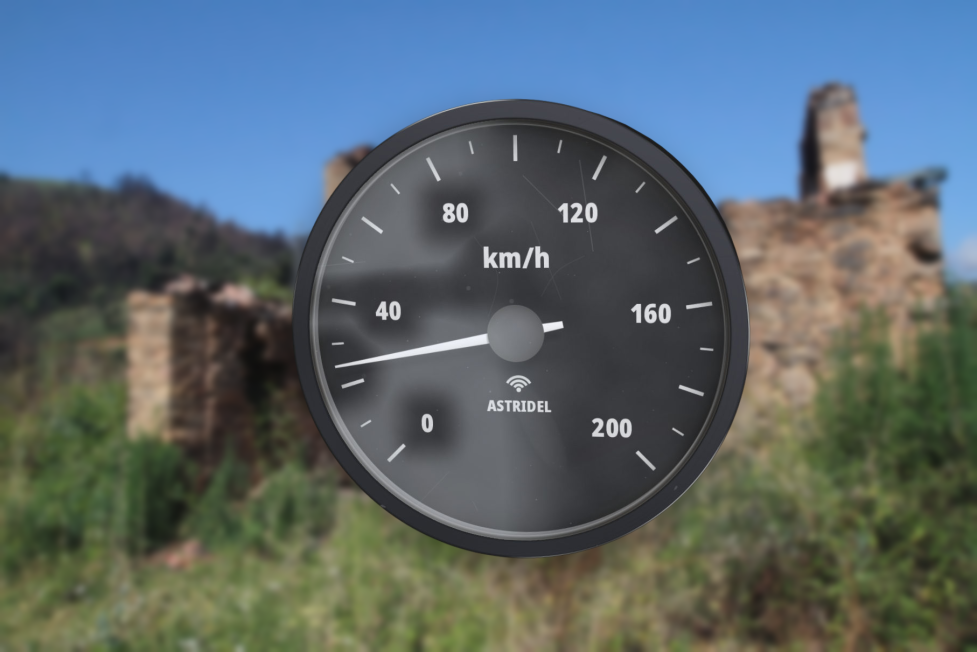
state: 25 km/h
